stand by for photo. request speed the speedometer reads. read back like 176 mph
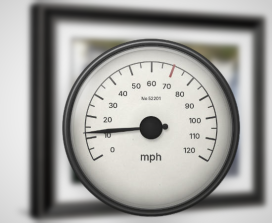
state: 12.5 mph
